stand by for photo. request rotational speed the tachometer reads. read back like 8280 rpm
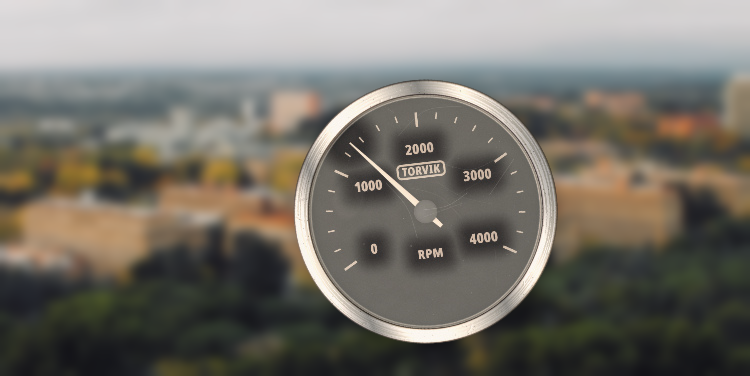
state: 1300 rpm
